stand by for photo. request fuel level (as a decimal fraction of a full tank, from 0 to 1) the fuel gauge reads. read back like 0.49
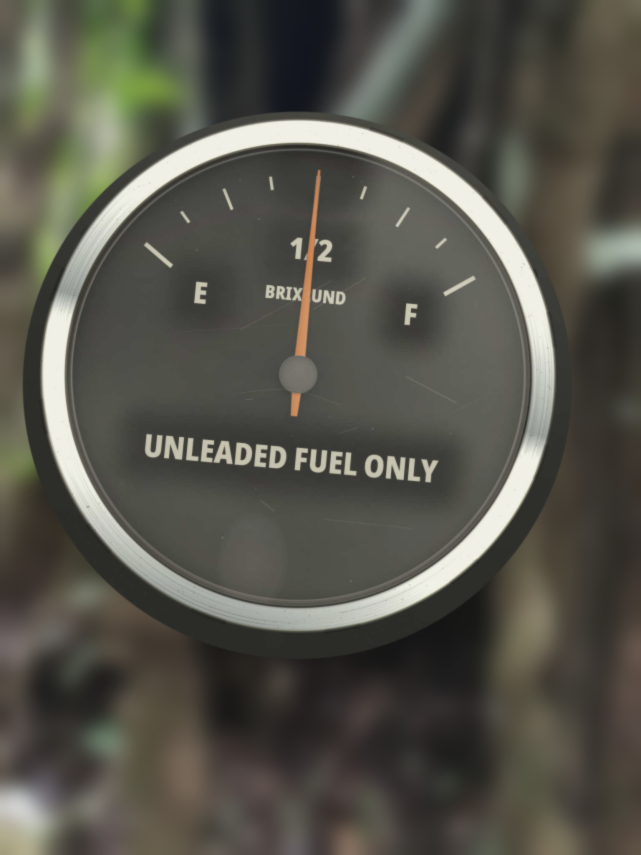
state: 0.5
